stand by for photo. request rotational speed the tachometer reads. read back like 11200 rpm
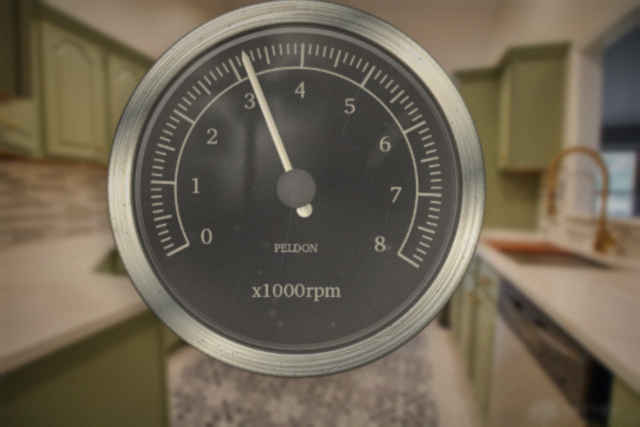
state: 3200 rpm
